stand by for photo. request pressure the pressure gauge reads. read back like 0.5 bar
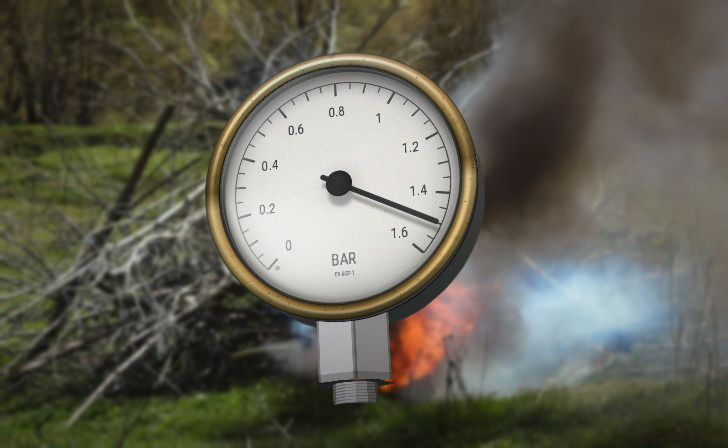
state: 1.5 bar
